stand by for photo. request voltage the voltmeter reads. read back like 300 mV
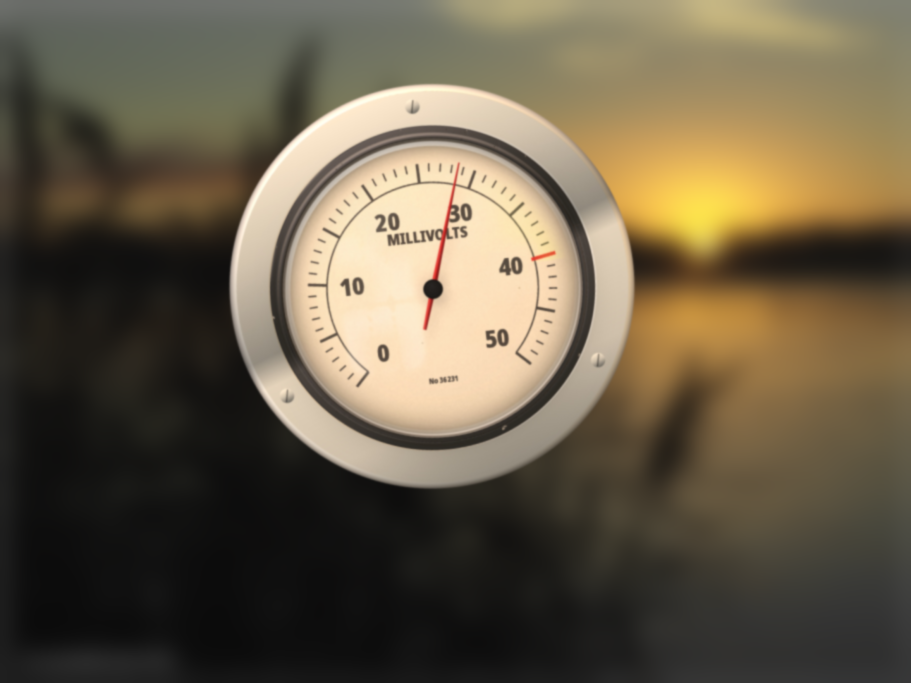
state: 28.5 mV
